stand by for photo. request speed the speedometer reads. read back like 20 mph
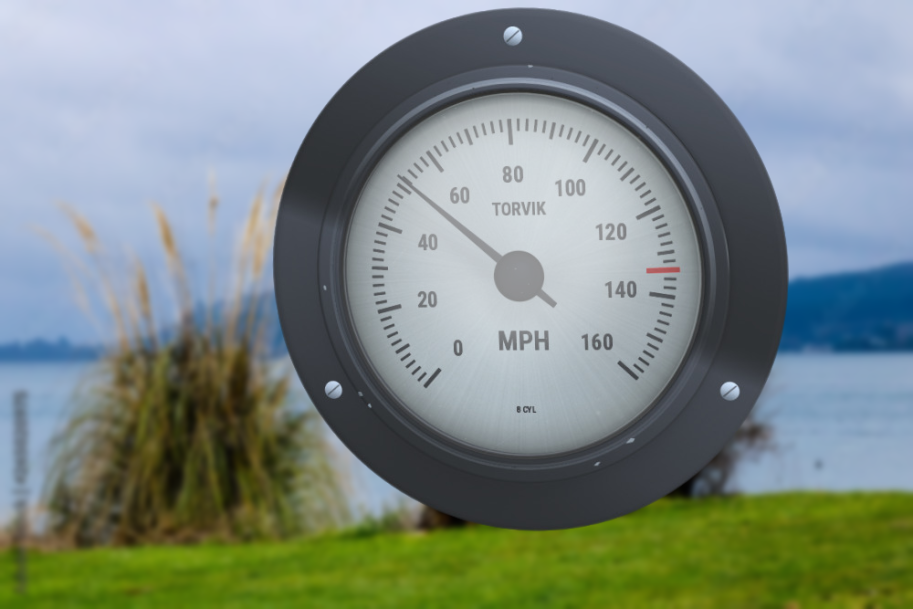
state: 52 mph
